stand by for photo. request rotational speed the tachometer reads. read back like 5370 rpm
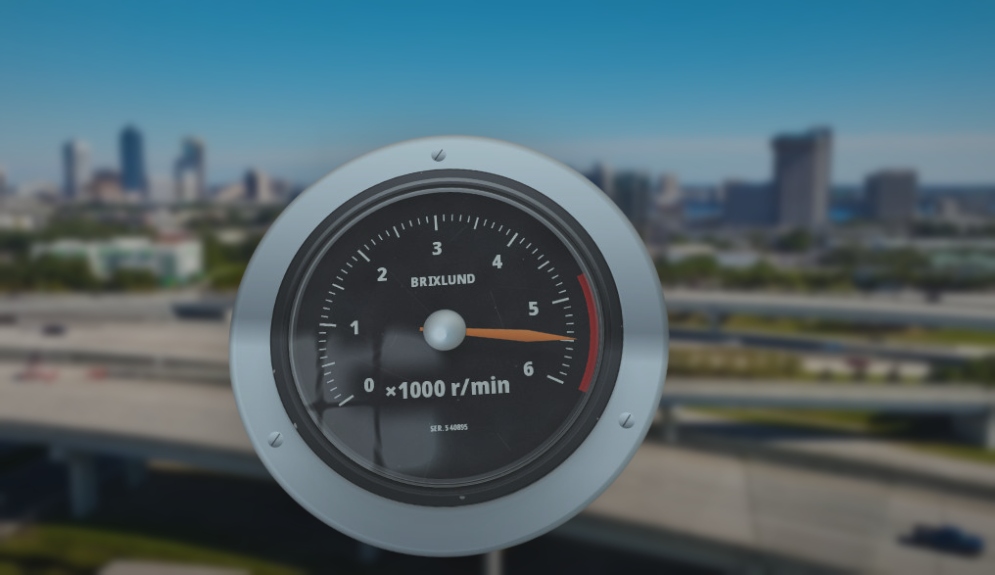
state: 5500 rpm
